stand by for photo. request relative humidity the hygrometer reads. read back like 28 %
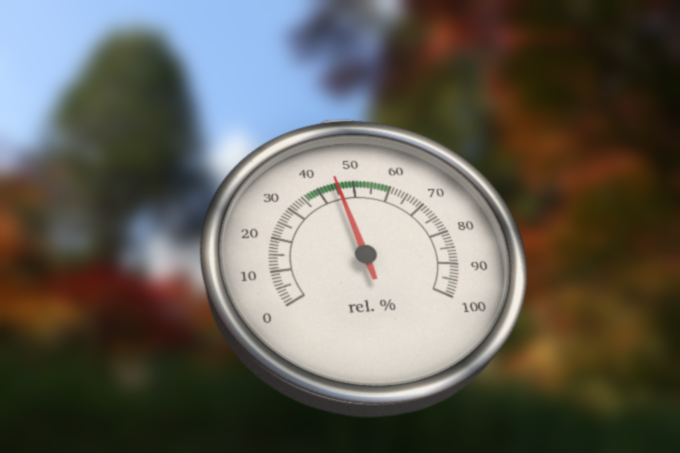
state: 45 %
